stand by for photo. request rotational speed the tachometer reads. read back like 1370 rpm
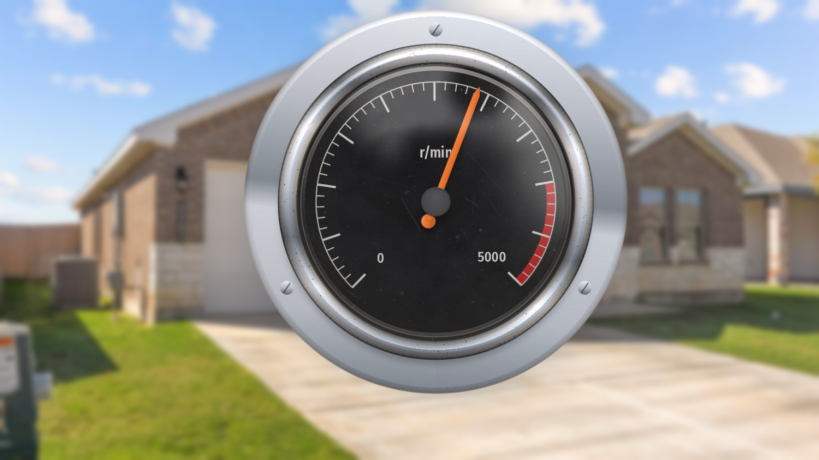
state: 2900 rpm
